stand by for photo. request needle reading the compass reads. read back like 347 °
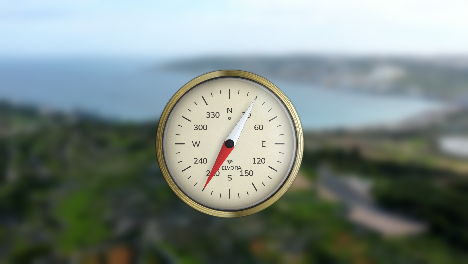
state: 210 °
